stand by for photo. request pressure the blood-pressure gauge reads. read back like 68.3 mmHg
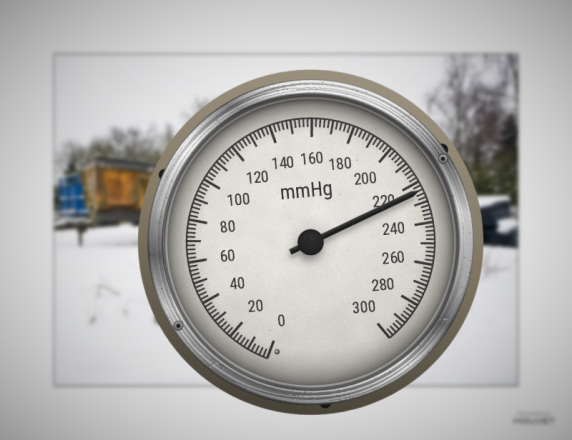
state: 224 mmHg
